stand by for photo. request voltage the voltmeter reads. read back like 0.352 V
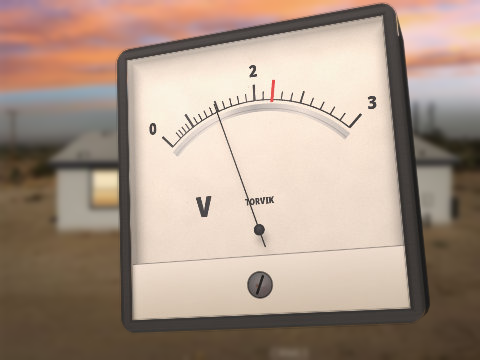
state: 1.5 V
